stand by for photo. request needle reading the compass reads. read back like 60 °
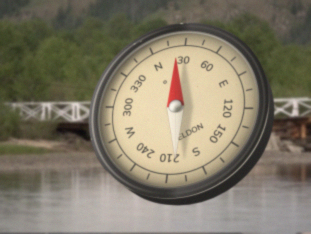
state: 22.5 °
